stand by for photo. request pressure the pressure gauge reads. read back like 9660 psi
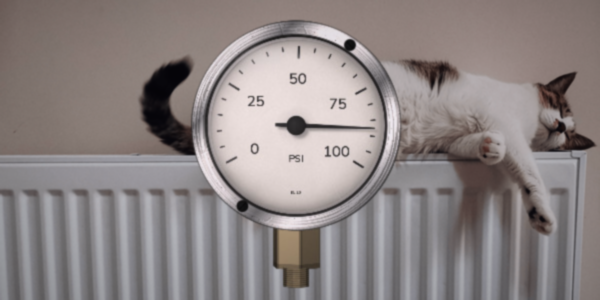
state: 87.5 psi
